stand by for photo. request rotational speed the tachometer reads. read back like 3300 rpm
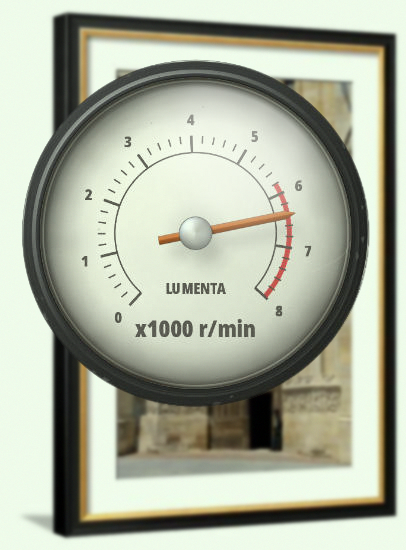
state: 6400 rpm
